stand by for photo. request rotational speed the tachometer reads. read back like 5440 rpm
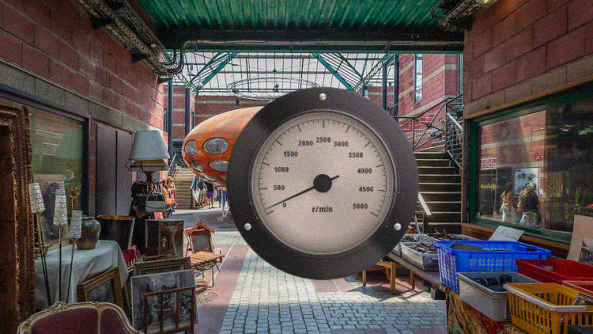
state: 100 rpm
